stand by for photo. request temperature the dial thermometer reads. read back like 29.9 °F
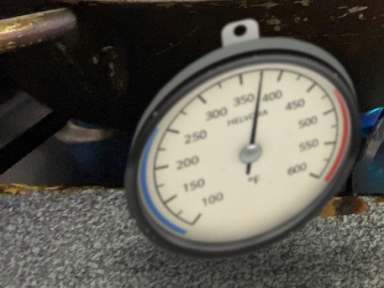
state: 375 °F
